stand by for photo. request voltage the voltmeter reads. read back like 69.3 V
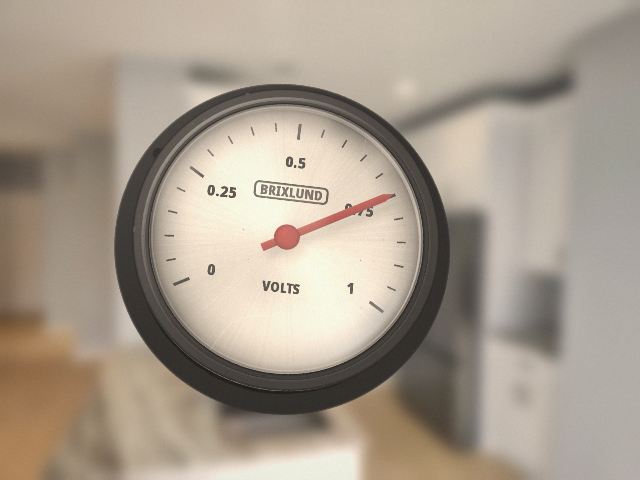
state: 0.75 V
